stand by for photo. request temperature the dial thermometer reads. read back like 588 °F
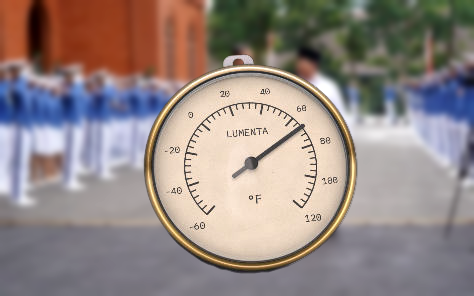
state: 68 °F
